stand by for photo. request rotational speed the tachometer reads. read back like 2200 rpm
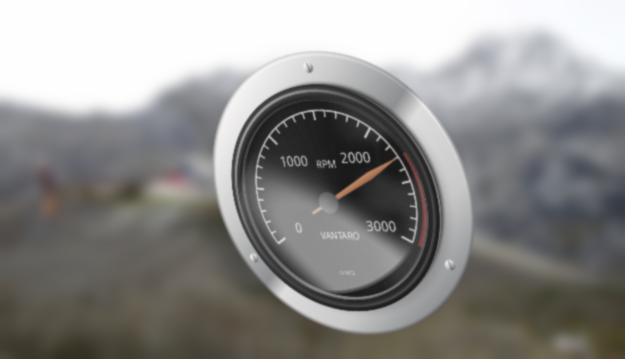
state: 2300 rpm
